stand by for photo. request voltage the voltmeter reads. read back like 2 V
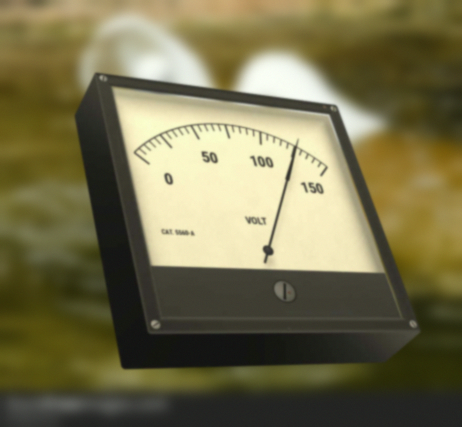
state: 125 V
